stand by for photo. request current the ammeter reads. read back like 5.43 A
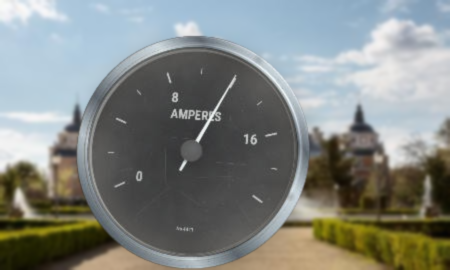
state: 12 A
